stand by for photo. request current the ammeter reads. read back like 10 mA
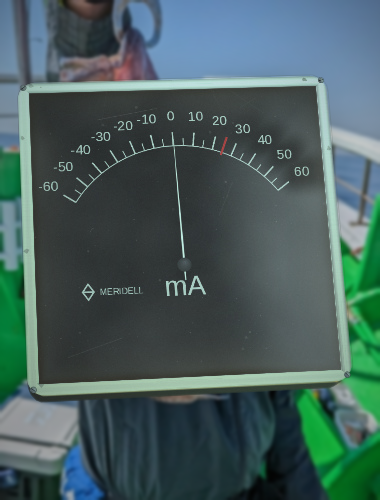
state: 0 mA
